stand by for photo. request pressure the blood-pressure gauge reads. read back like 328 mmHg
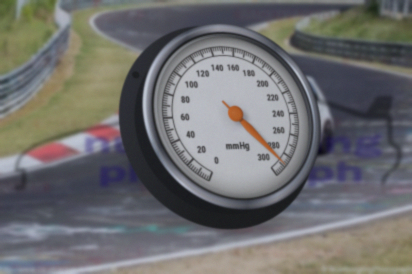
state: 290 mmHg
